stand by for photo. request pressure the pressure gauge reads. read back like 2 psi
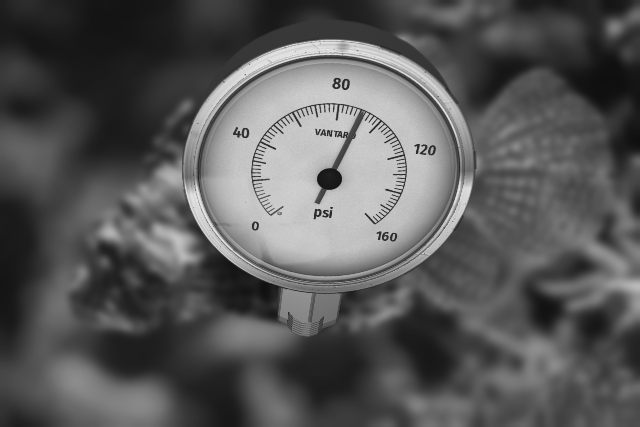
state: 90 psi
